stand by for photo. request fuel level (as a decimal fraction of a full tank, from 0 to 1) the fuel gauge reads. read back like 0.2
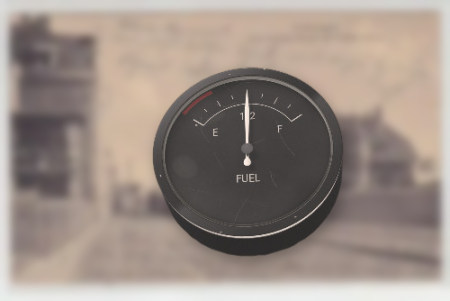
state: 0.5
